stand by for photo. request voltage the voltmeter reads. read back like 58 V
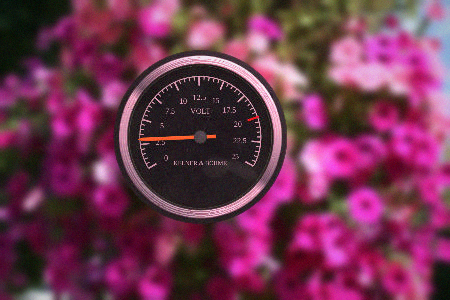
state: 3 V
